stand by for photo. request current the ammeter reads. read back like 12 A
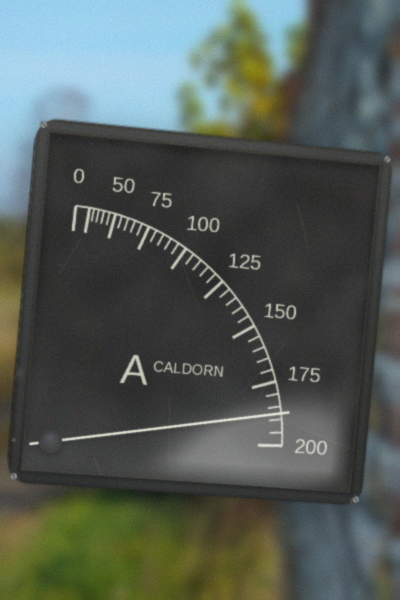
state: 187.5 A
